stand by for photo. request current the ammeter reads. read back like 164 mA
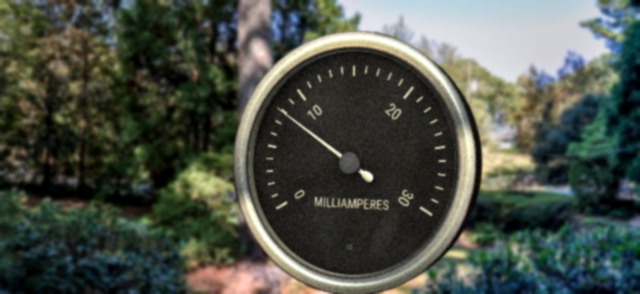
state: 8 mA
